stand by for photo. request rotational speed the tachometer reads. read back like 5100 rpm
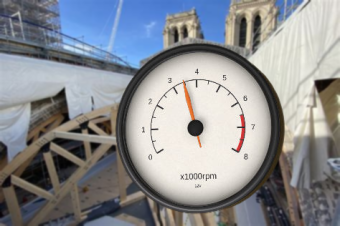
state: 3500 rpm
